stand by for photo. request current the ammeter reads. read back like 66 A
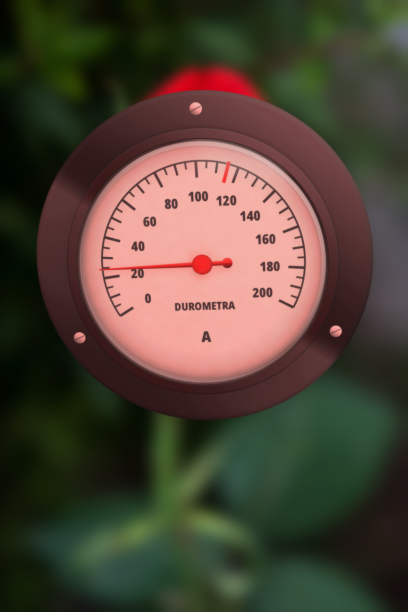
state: 25 A
